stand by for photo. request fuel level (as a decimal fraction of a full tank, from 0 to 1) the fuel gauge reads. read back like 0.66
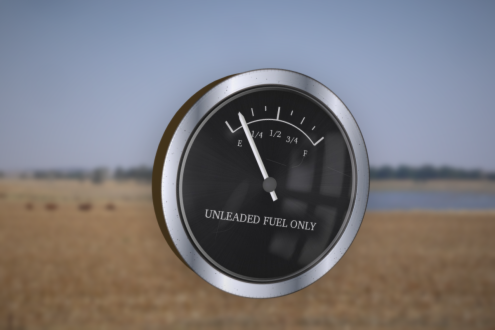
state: 0.125
